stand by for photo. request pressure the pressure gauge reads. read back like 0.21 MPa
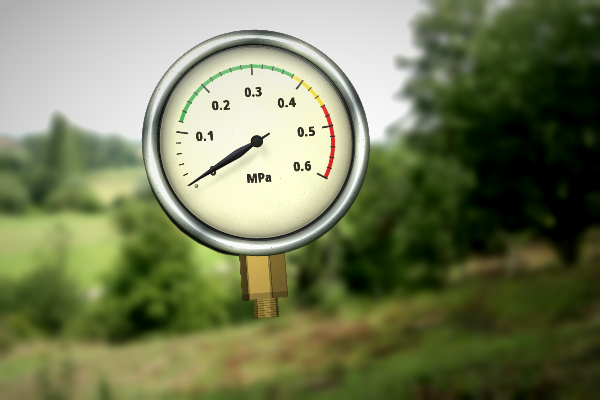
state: 0 MPa
